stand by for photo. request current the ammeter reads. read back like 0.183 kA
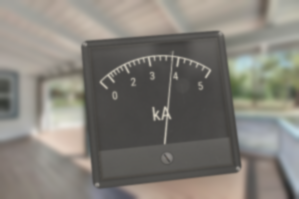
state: 3.8 kA
